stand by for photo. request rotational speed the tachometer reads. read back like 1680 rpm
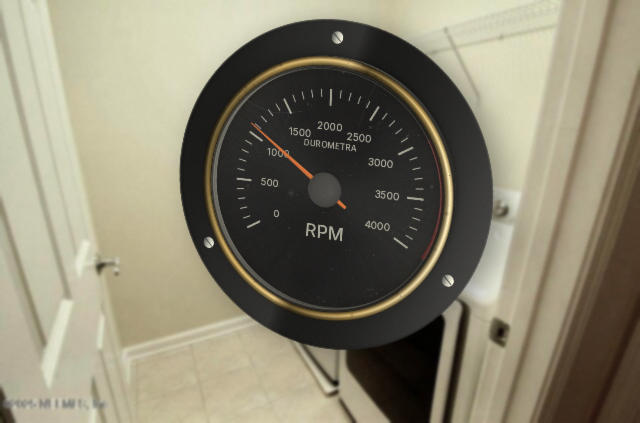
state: 1100 rpm
